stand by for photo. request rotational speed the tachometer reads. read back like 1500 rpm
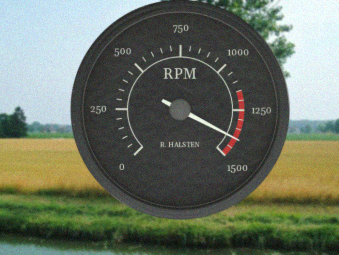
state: 1400 rpm
